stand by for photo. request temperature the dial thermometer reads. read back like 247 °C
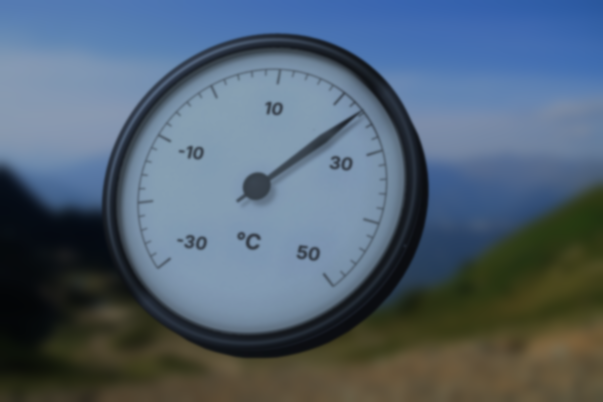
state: 24 °C
